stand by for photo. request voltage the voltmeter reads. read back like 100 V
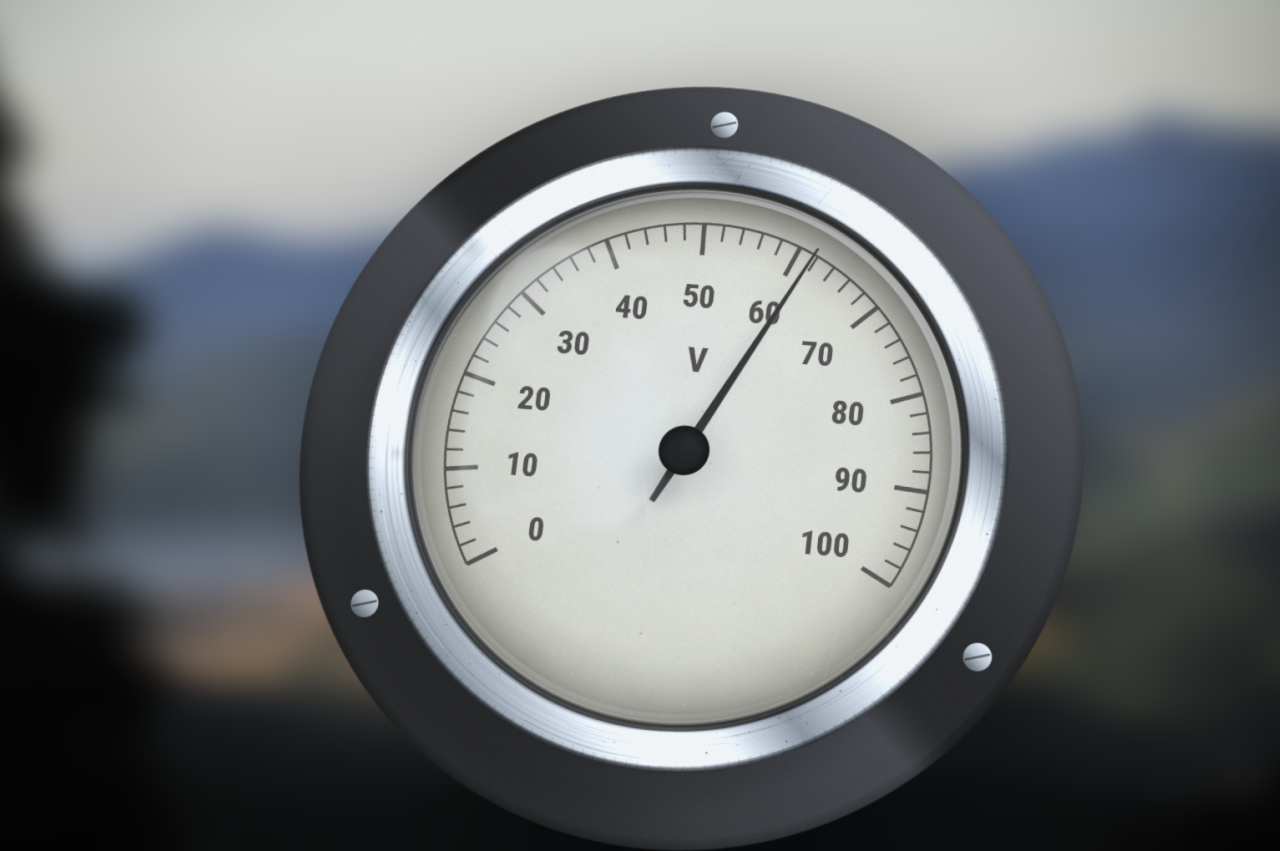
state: 62 V
